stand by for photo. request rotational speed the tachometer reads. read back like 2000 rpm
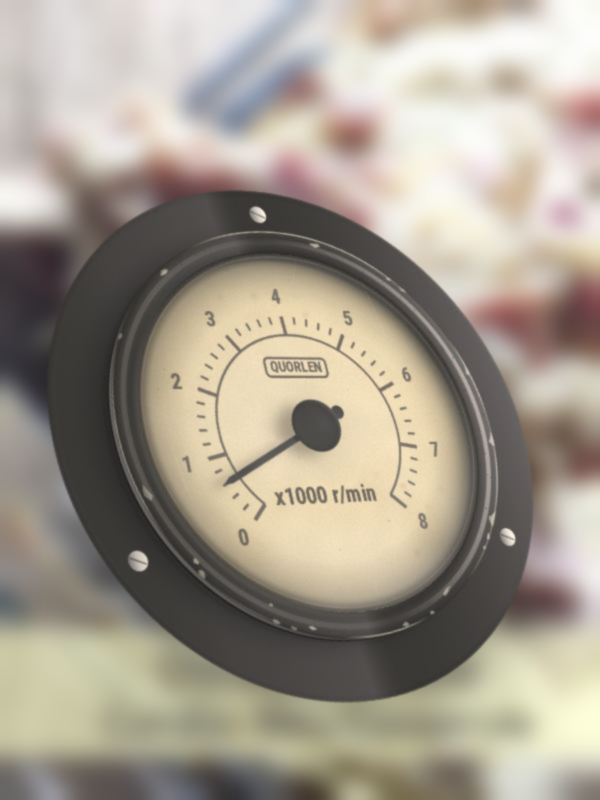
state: 600 rpm
